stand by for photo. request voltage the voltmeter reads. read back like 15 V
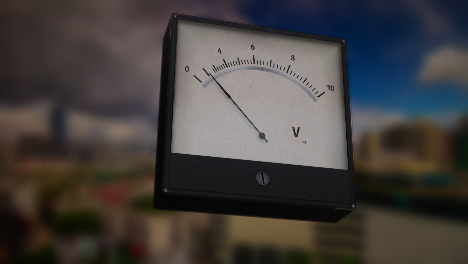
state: 2 V
